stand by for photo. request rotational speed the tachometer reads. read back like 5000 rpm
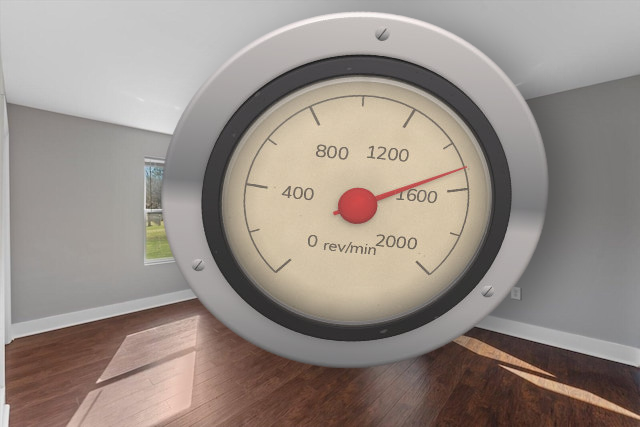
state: 1500 rpm
